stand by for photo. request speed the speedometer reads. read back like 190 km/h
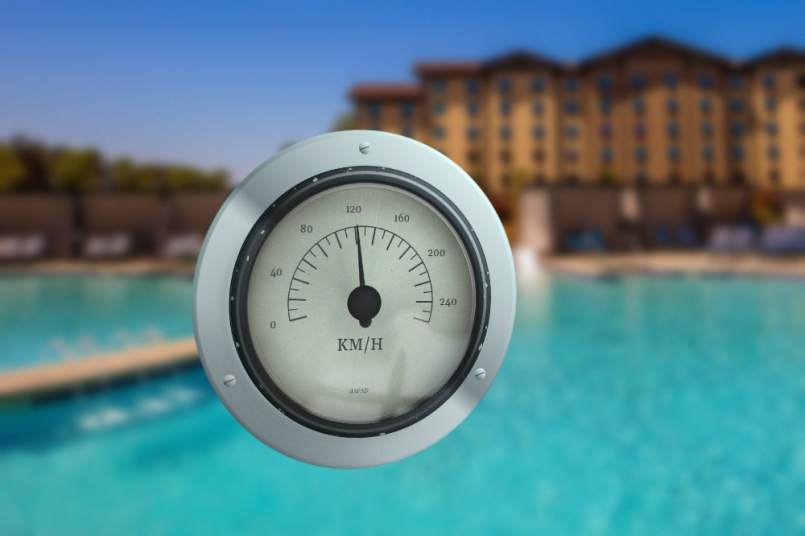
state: 120 km/h
